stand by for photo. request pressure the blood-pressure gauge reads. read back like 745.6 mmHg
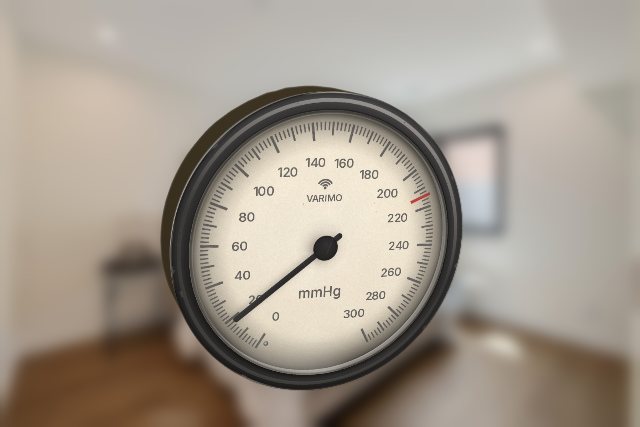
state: 20 mmHg
